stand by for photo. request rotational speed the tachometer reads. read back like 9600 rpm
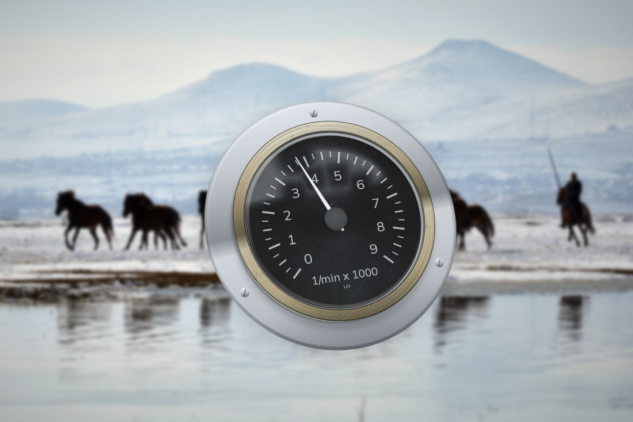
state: 3750 rpm
